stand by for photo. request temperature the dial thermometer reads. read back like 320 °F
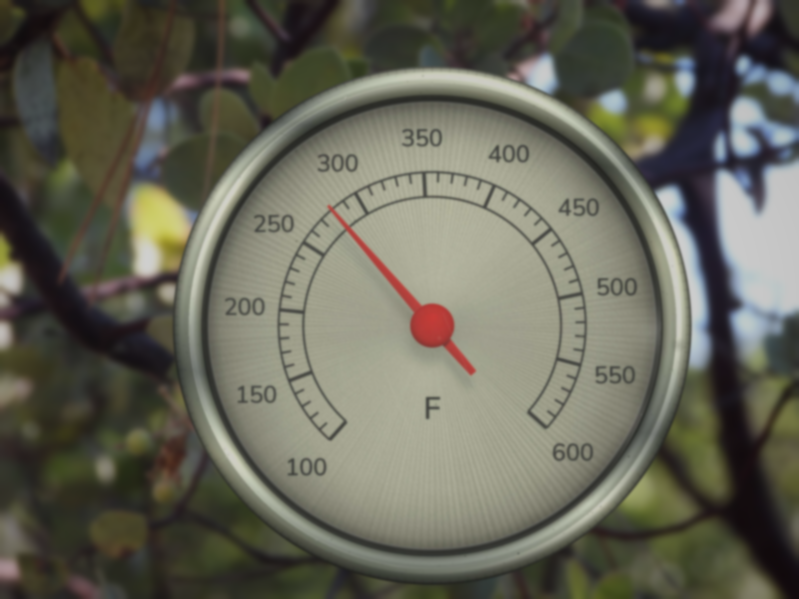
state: 280 °F
